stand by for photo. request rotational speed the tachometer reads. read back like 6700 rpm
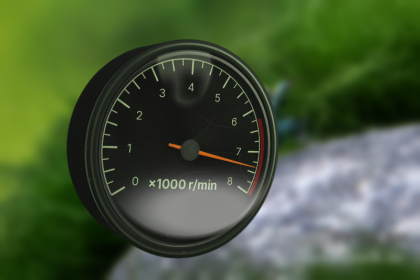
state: 7375 rpm
